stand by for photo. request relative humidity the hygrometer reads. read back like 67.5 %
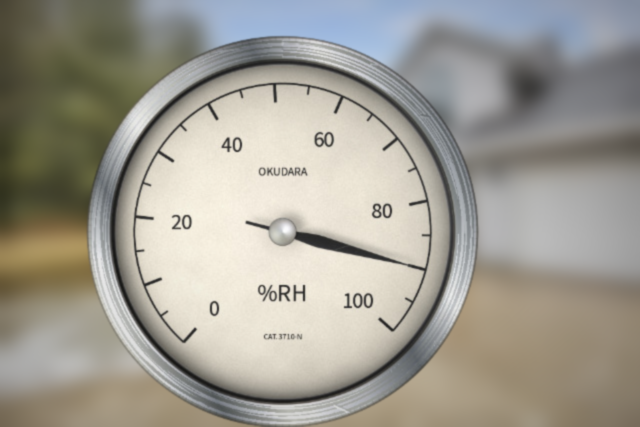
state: 90 %
